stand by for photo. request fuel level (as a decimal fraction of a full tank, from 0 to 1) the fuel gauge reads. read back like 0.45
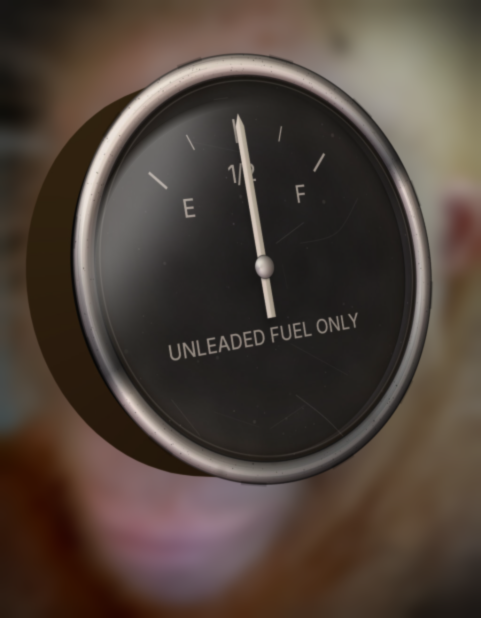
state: 0.5
